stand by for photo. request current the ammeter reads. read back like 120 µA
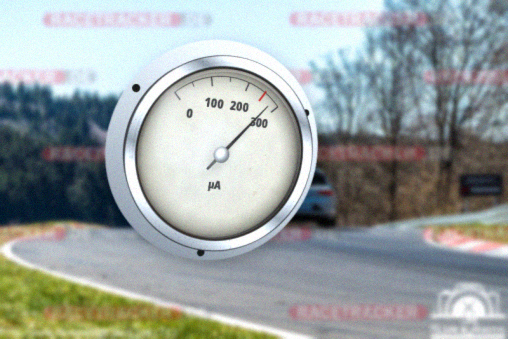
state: 275 µA
